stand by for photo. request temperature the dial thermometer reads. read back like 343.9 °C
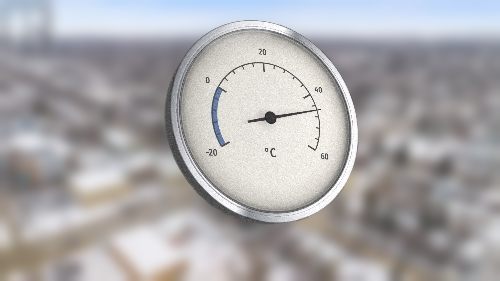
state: 46 °C
